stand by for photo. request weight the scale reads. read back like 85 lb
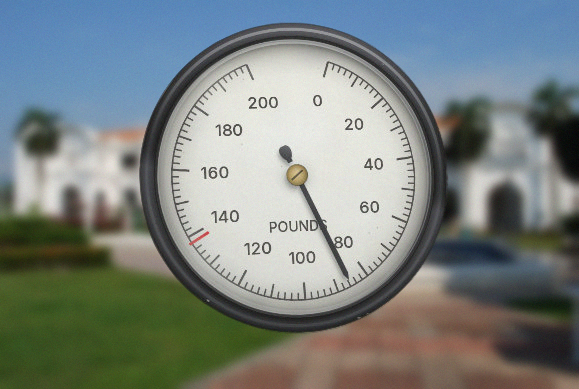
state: 86 lb
